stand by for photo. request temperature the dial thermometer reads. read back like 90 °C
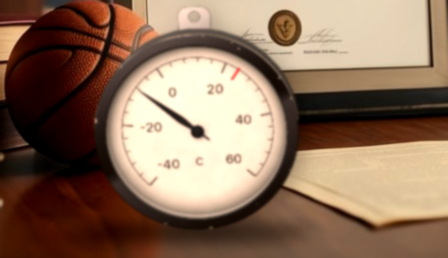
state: -8 °C
